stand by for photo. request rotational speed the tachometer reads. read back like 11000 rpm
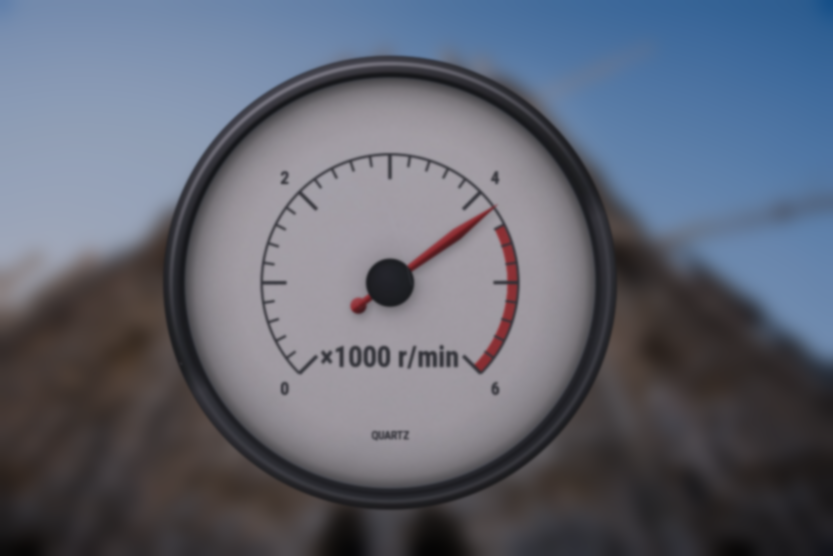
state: 4200 rpm
